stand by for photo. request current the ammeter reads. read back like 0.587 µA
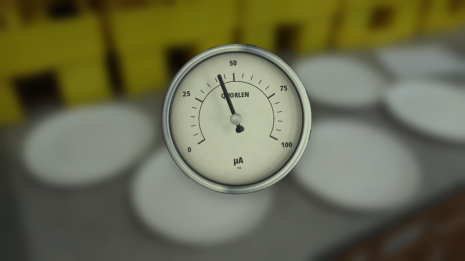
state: 42.5 µA
